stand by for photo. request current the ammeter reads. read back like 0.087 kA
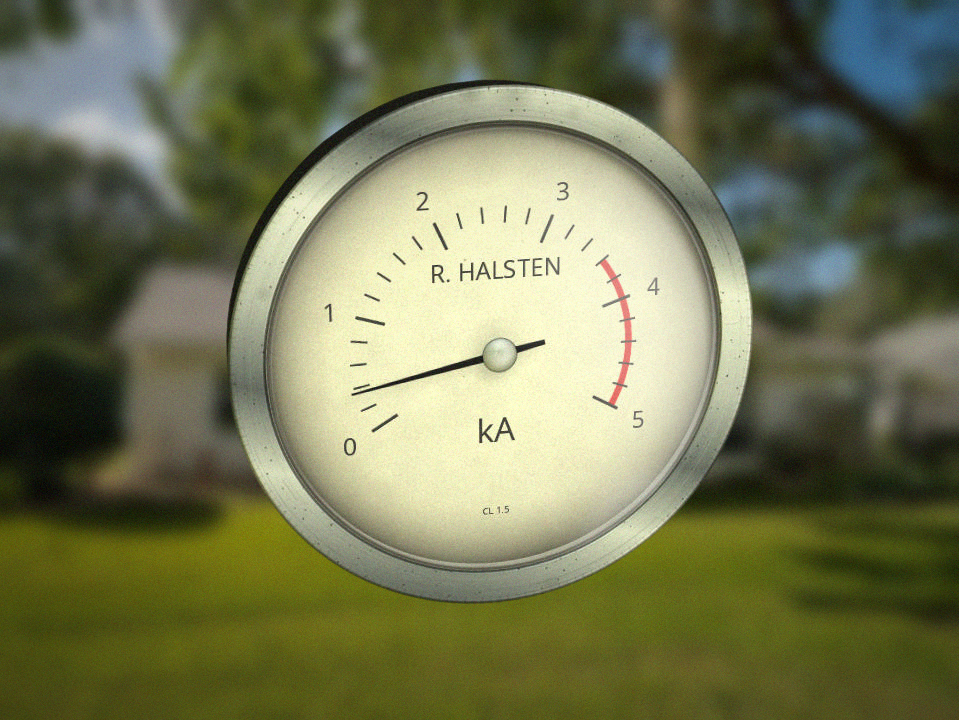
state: 0.4 kA
